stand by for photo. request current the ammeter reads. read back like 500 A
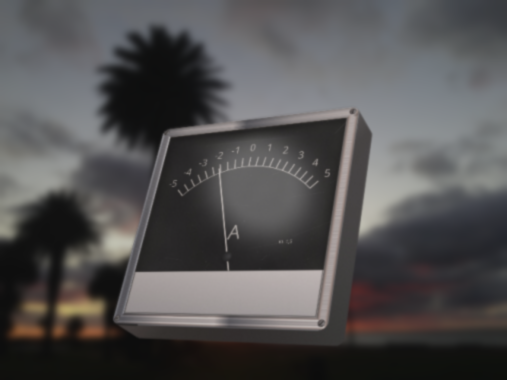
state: -2 A
